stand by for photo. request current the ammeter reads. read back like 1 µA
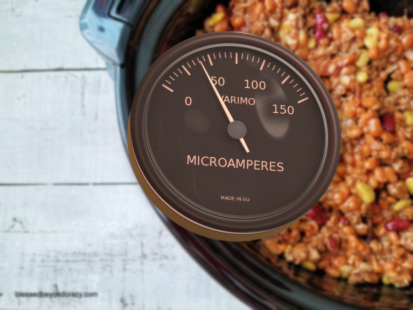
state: 40 µA
